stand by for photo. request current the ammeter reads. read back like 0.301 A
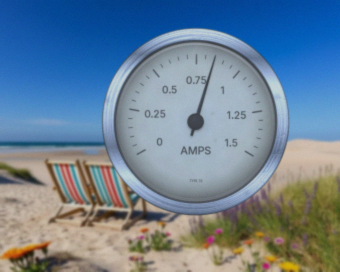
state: 0.85 A
